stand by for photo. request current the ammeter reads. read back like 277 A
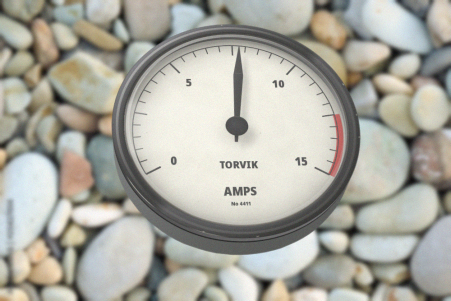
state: 7.75 A
